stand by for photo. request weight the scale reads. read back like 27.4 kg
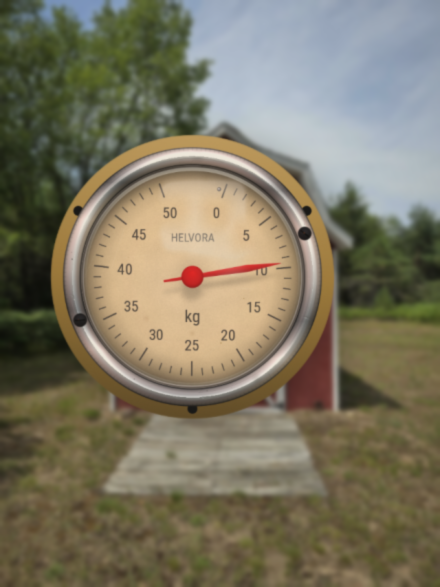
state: 9.5 kg
